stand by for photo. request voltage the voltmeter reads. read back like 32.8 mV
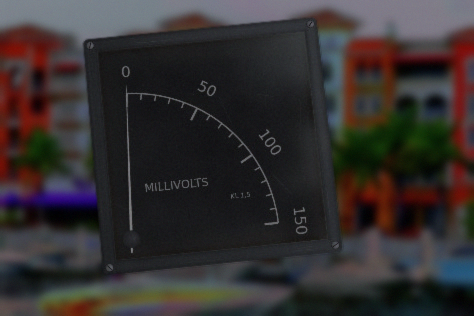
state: 0 mV
